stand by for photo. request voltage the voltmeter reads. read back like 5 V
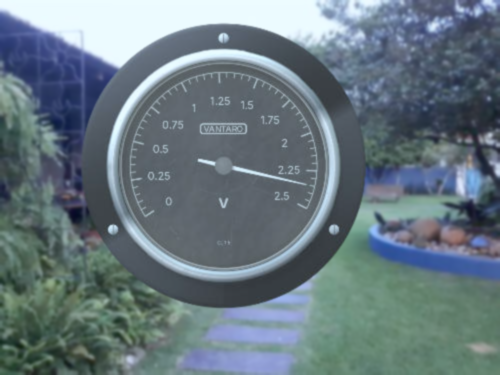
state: 2.35 V
